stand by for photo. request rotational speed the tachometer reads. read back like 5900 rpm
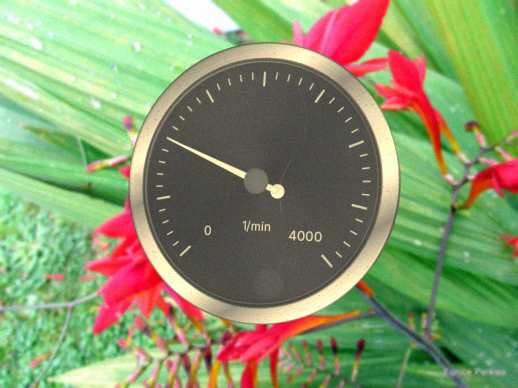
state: 1000 rpm
